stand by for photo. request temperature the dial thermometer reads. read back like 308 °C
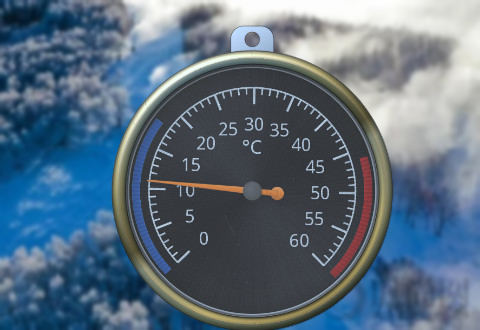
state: 11 °C
